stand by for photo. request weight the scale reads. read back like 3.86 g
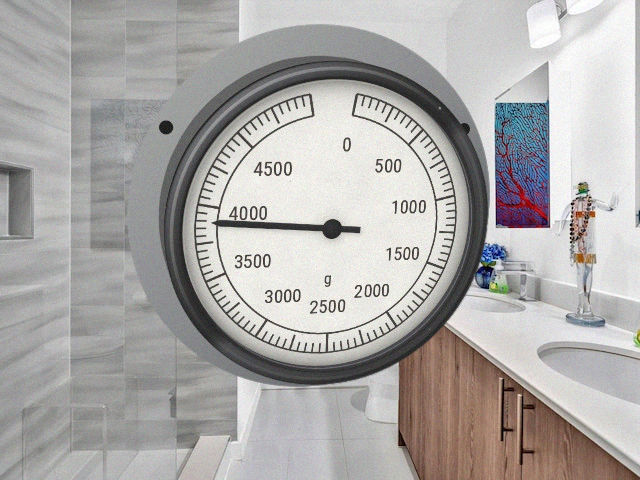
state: 3900 g
